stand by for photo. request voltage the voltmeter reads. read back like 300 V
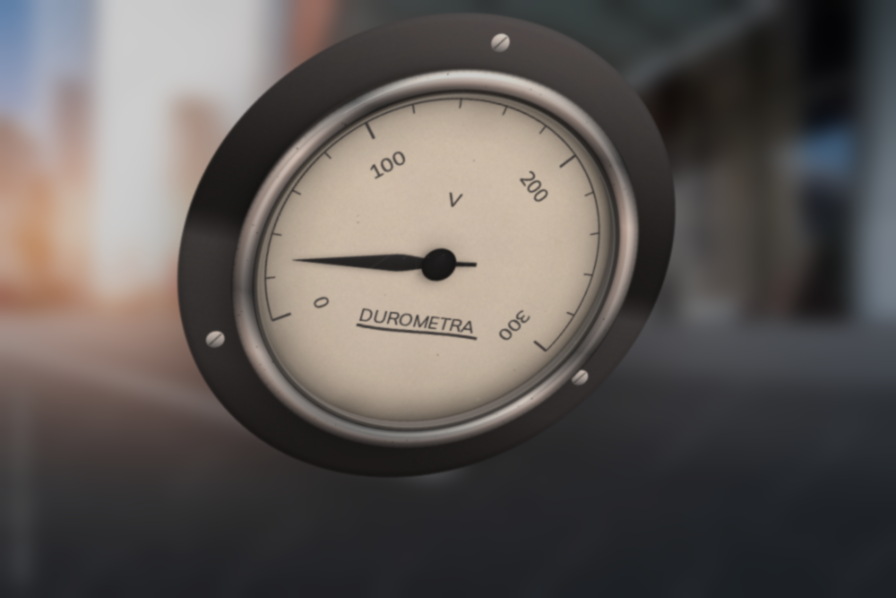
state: 30 V
